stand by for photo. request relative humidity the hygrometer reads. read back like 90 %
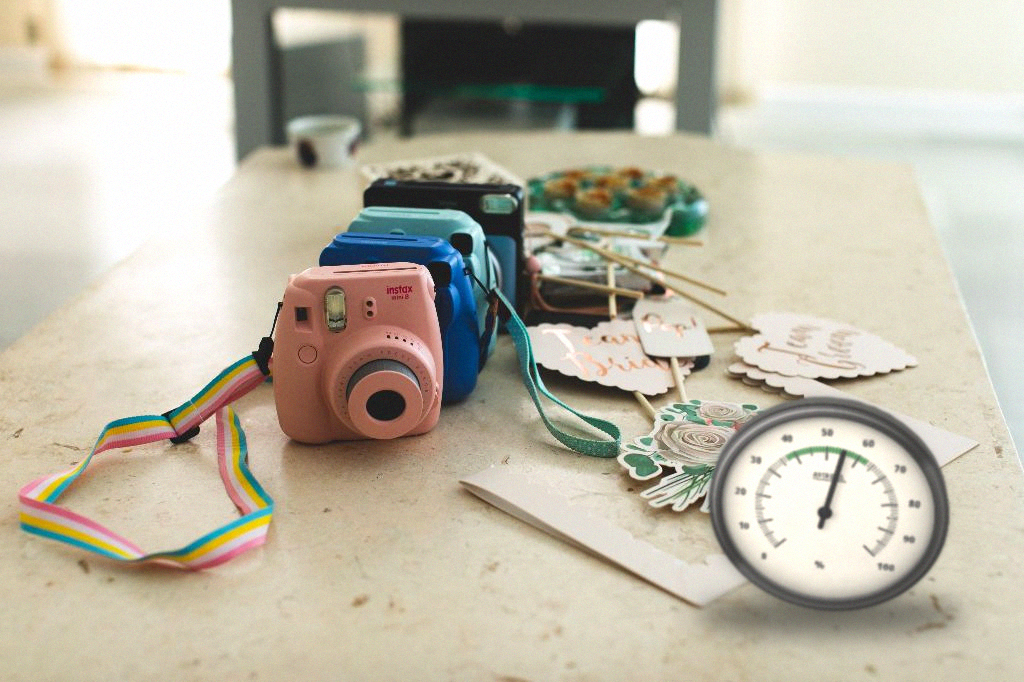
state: 55 %
